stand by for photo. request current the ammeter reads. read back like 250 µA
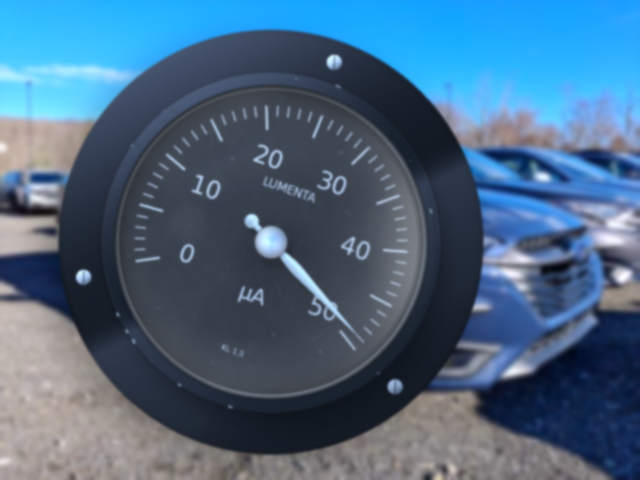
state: 49 µA
